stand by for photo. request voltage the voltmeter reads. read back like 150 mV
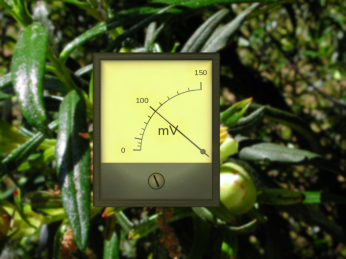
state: 100 mV
